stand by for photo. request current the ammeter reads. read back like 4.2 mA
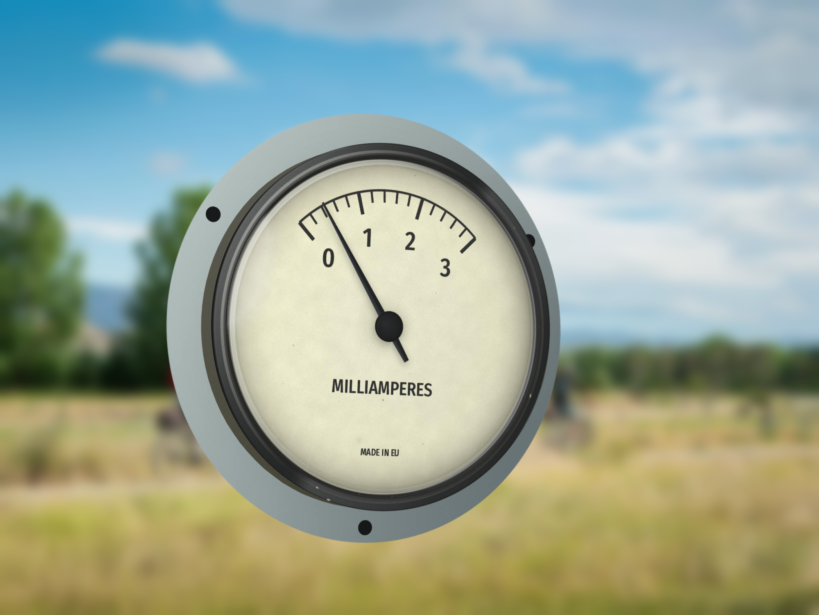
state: 0.4 mA
